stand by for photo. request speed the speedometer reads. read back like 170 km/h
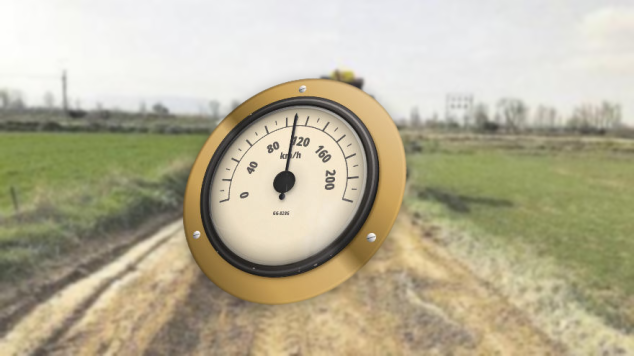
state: 110 km/h
